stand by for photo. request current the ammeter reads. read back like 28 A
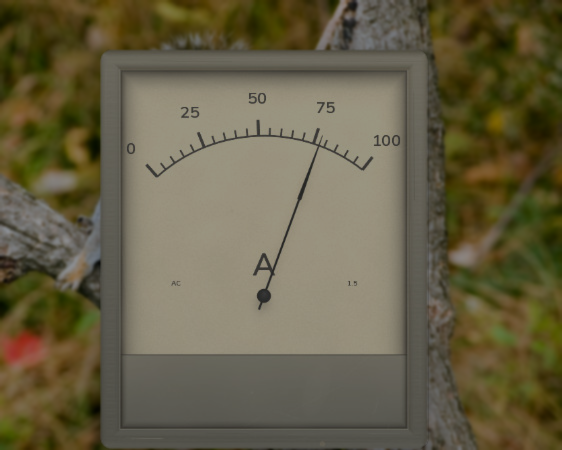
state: 77.5 A
